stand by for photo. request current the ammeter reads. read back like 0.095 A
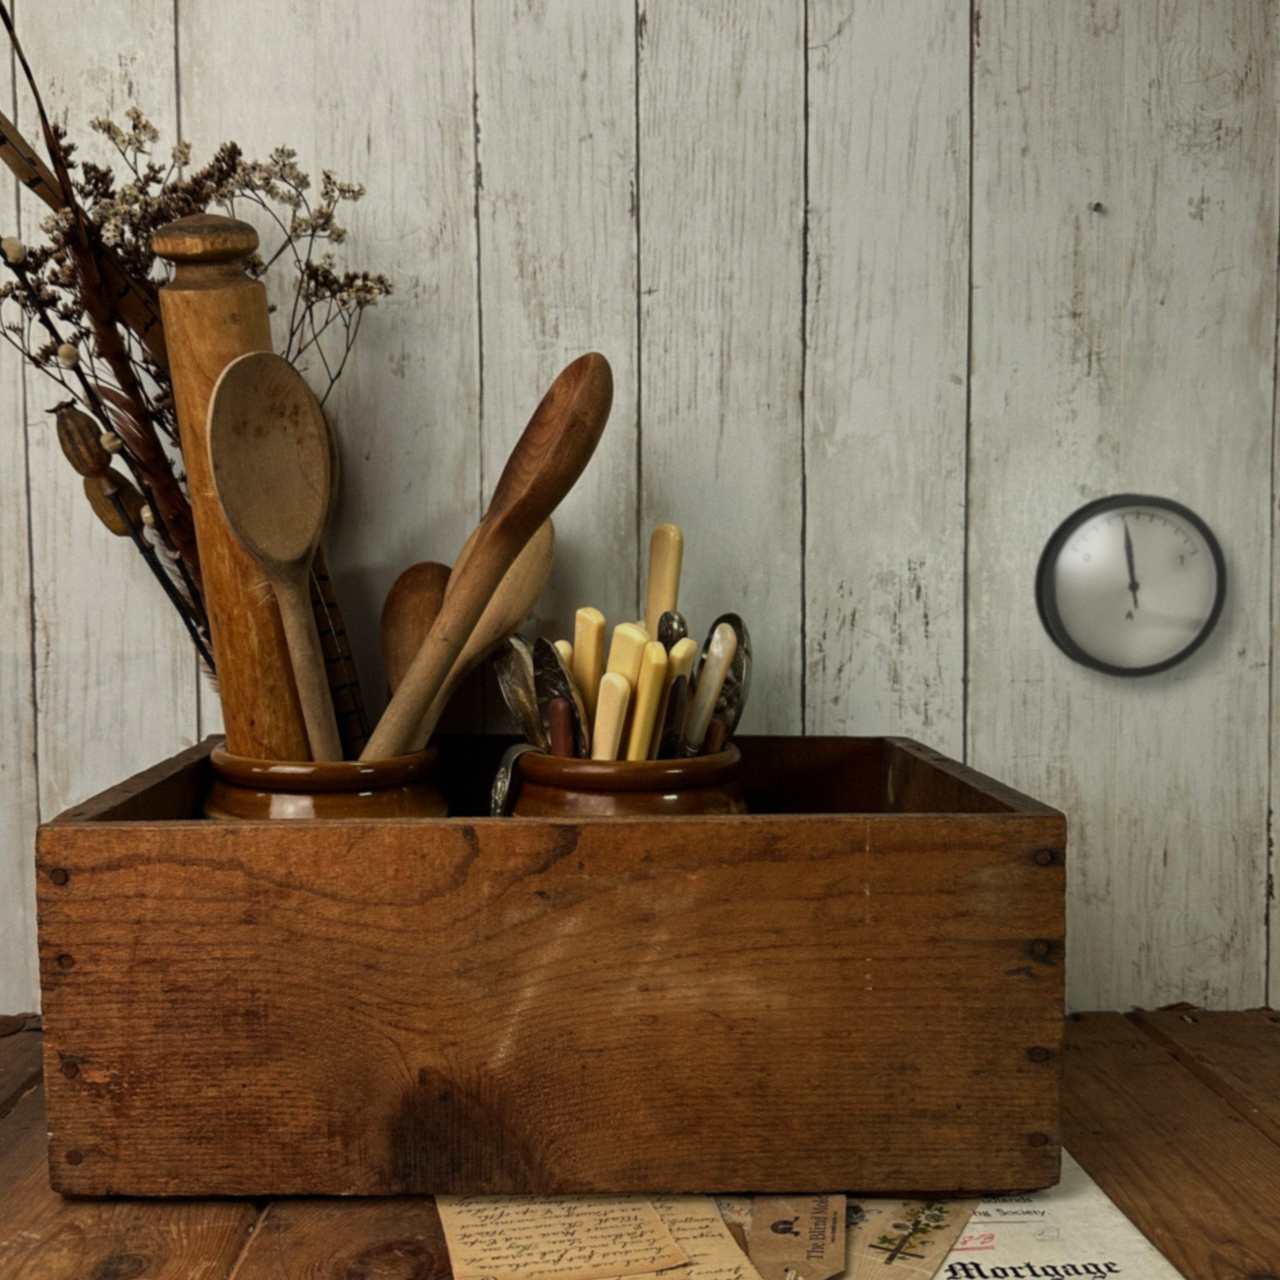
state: 0.4 A
